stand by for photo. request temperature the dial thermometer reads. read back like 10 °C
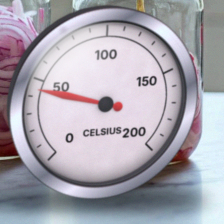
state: 45 °C
